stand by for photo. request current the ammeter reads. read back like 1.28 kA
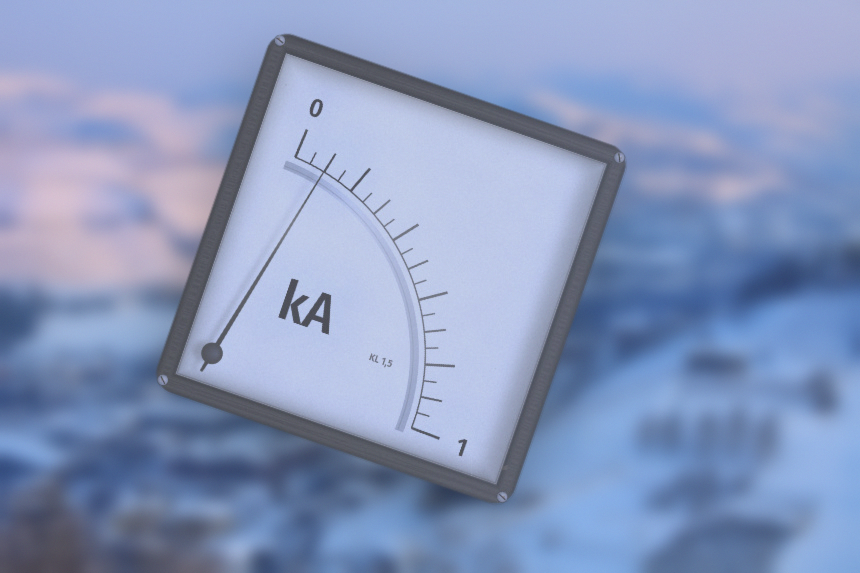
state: 0.1 kA
